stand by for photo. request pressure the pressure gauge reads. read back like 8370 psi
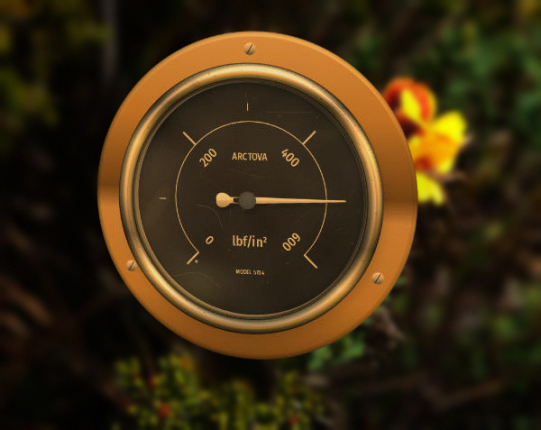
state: 500 psi
